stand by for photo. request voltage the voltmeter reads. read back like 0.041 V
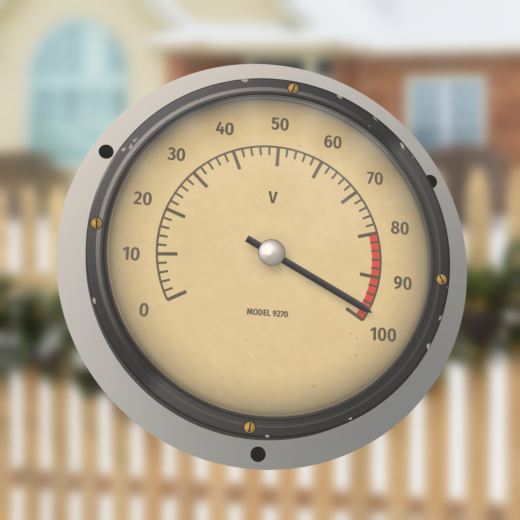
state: 98 V
